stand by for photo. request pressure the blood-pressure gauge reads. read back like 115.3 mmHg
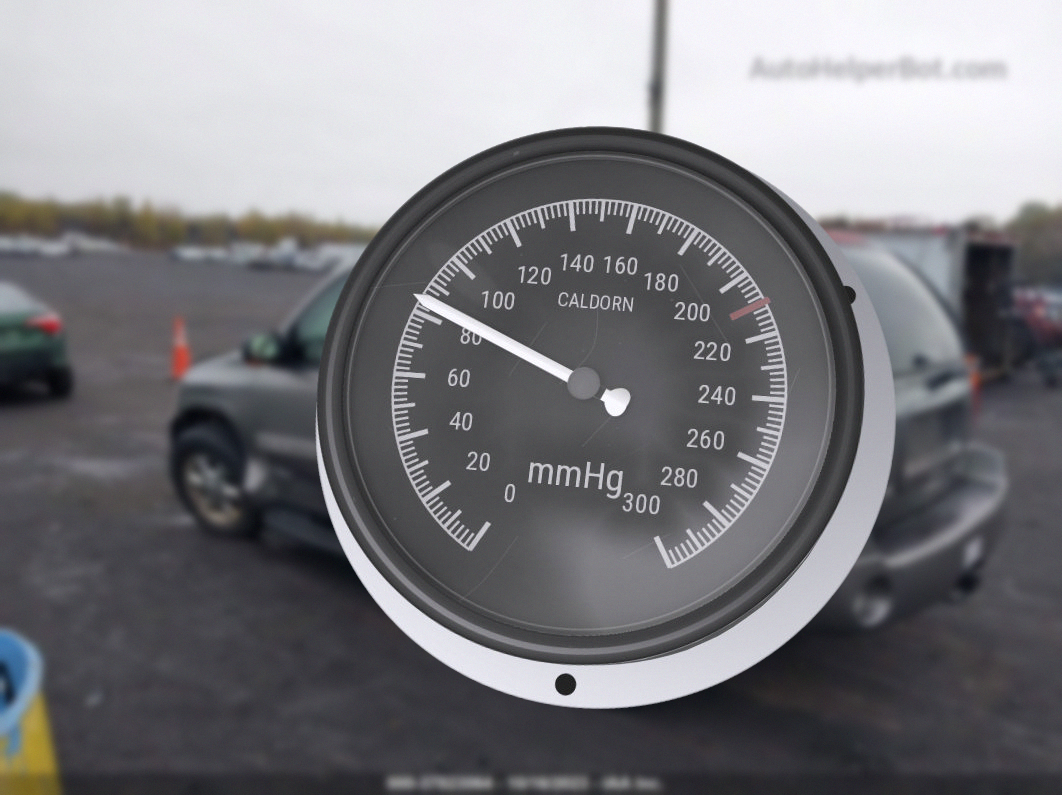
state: 84 mmHg
